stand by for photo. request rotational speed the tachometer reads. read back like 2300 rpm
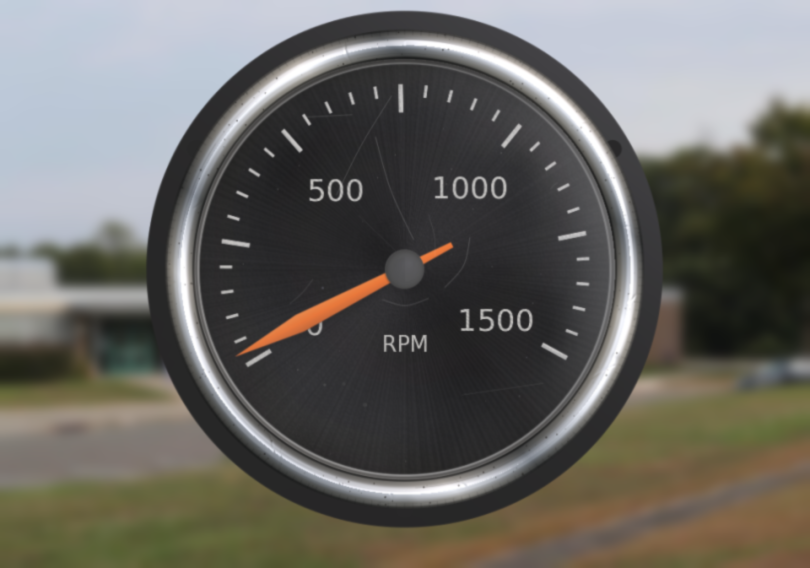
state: 25 rpm
